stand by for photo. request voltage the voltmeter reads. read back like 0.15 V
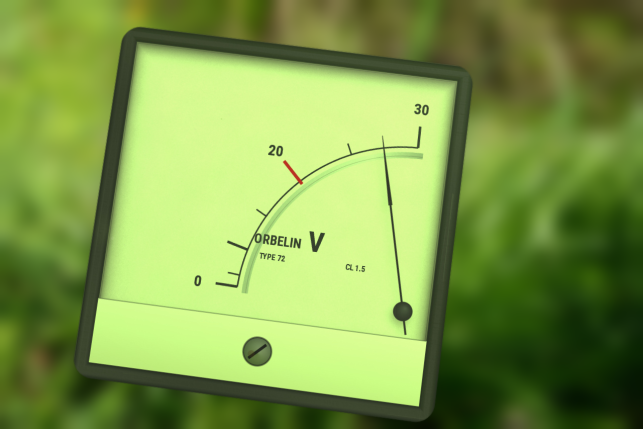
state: 27.5 V
